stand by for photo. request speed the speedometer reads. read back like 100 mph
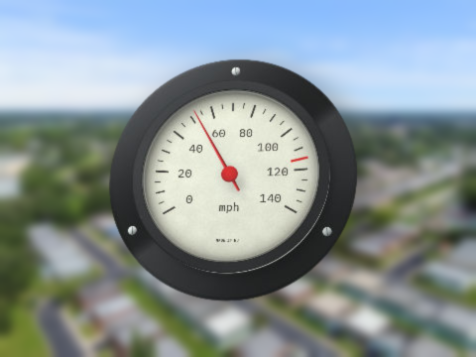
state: 52.5 mph
